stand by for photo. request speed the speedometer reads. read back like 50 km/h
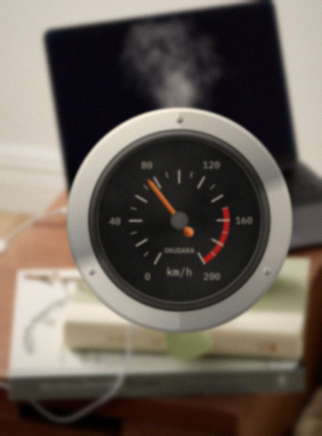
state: 75 km/h
